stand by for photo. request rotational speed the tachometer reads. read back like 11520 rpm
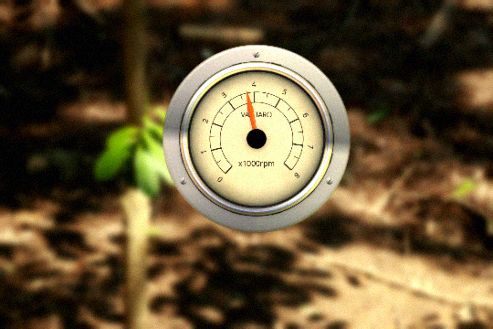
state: 3750 rpm
